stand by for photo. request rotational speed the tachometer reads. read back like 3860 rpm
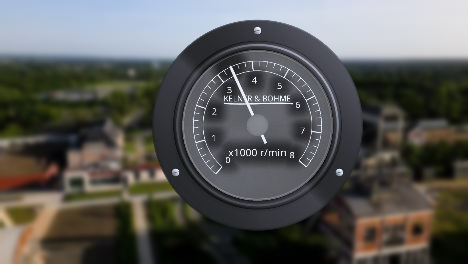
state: 3400 rpm
